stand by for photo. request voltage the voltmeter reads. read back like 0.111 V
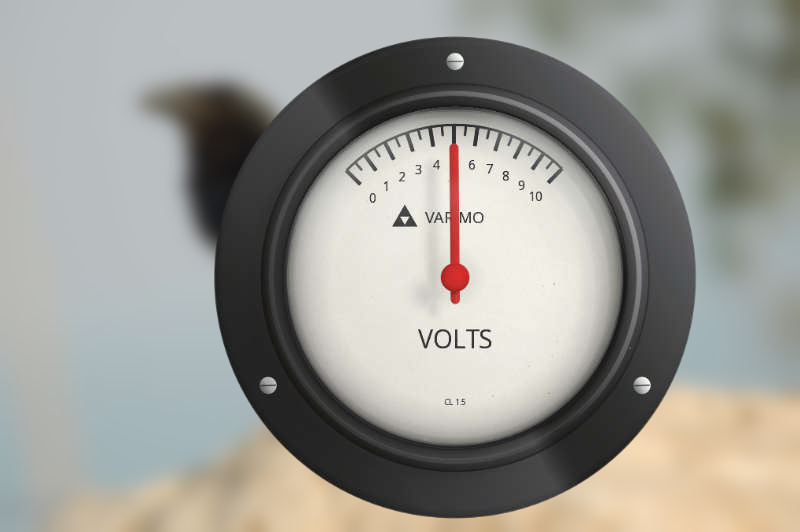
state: 5 V
